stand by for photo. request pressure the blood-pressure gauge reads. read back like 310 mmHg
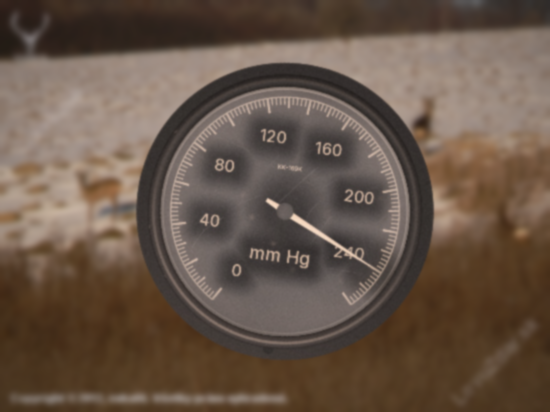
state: 240 mmHg
